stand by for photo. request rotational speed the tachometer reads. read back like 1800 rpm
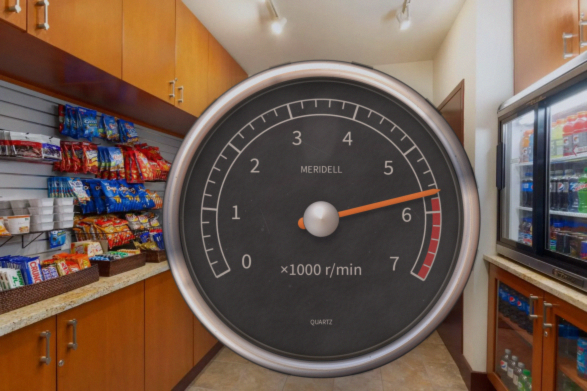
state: 5700 rpm
